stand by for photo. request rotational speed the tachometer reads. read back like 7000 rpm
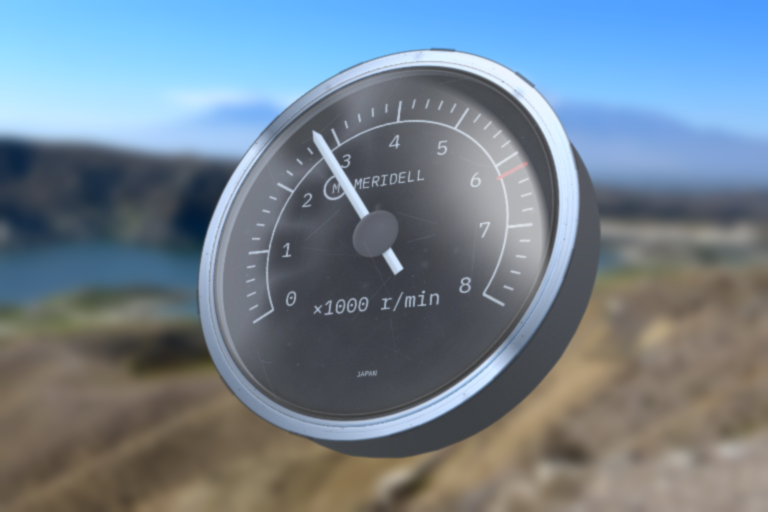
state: 2800 rpm
